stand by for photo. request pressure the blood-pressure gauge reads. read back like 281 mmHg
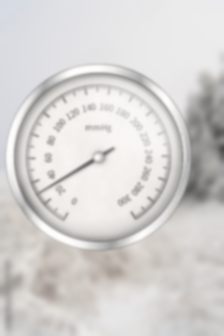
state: 30 mmHg
